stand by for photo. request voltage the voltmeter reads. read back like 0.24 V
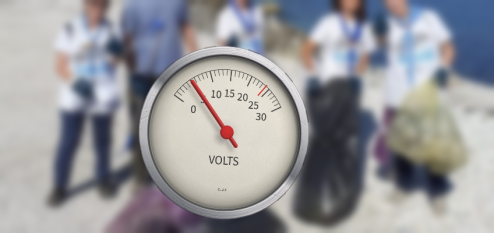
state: 5 V
